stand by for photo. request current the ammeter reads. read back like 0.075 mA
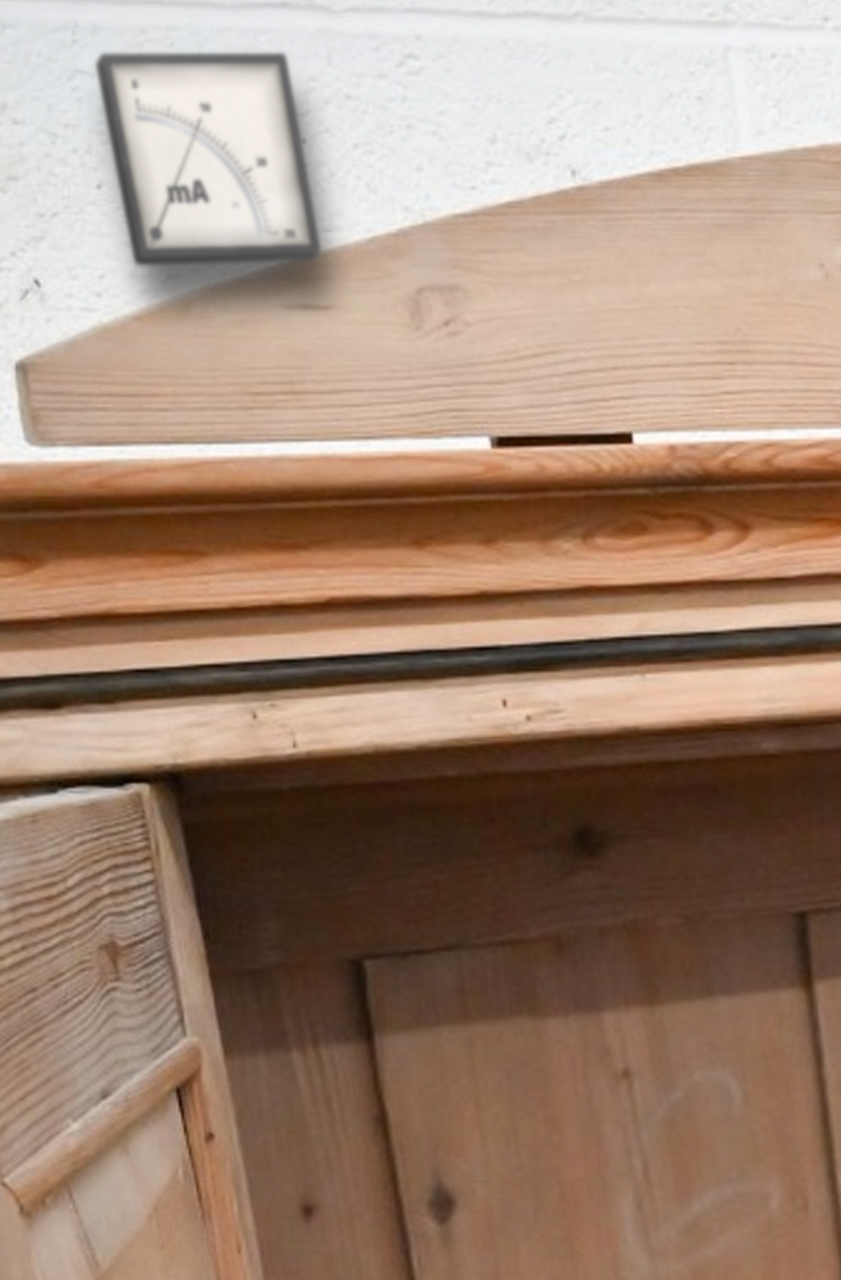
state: 10 mA
